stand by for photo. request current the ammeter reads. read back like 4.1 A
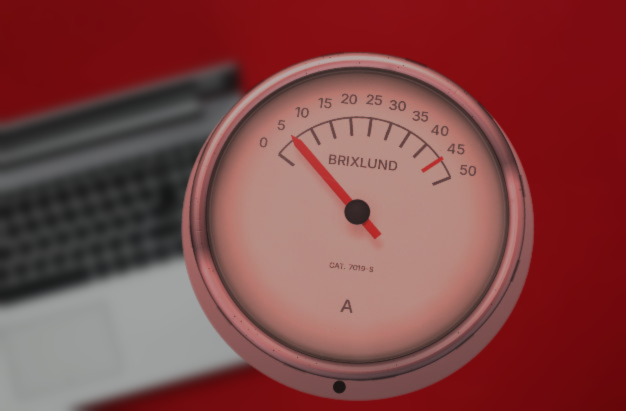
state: 5 A
